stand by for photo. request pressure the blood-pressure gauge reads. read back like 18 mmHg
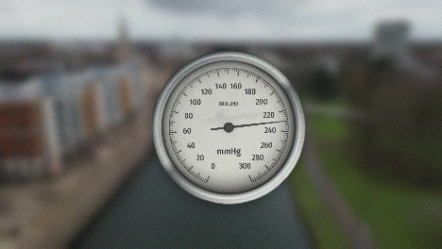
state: 230 mmHg
